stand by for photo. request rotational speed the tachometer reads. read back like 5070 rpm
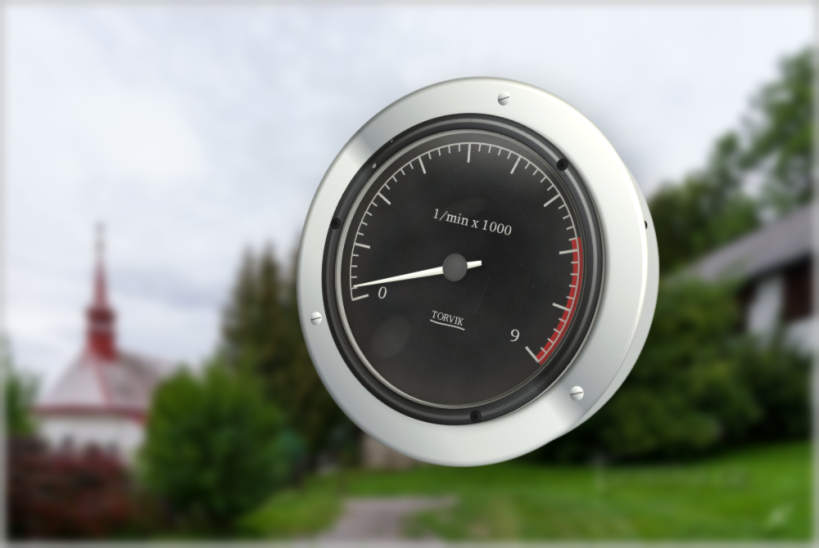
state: 200 rpm
